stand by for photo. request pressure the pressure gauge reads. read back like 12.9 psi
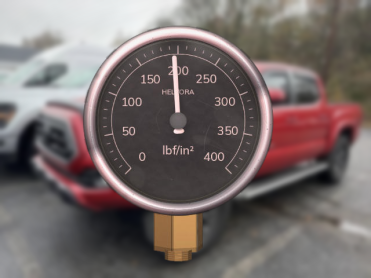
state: 195 psi
